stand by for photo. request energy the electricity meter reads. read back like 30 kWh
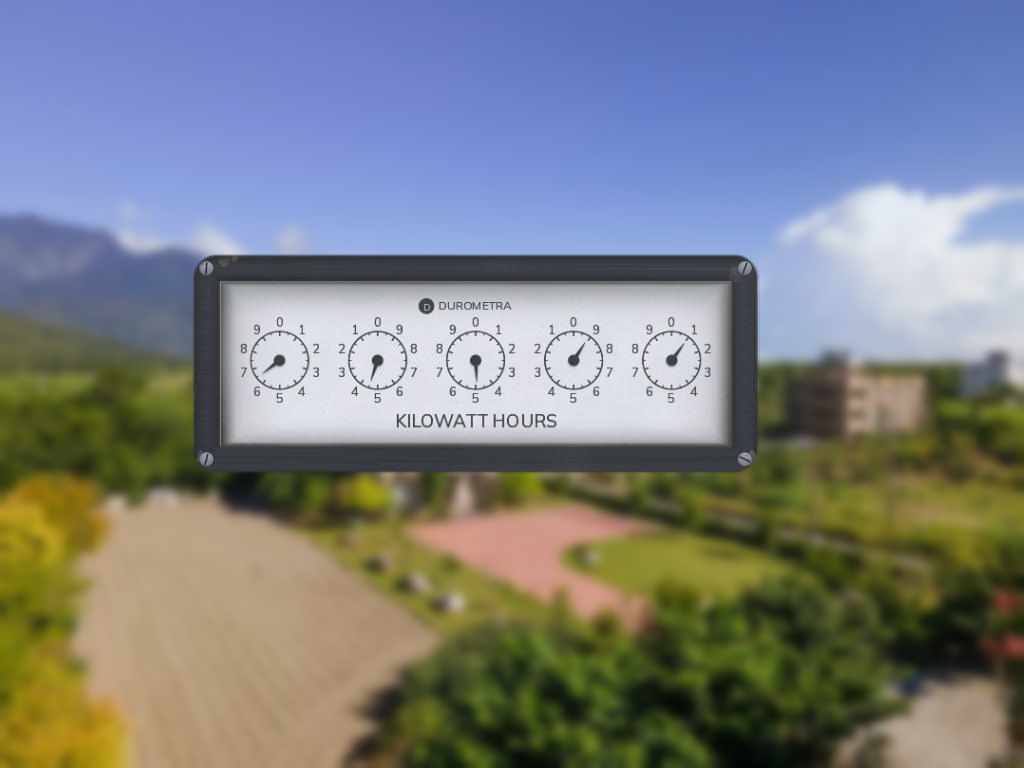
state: 64491 kWh
